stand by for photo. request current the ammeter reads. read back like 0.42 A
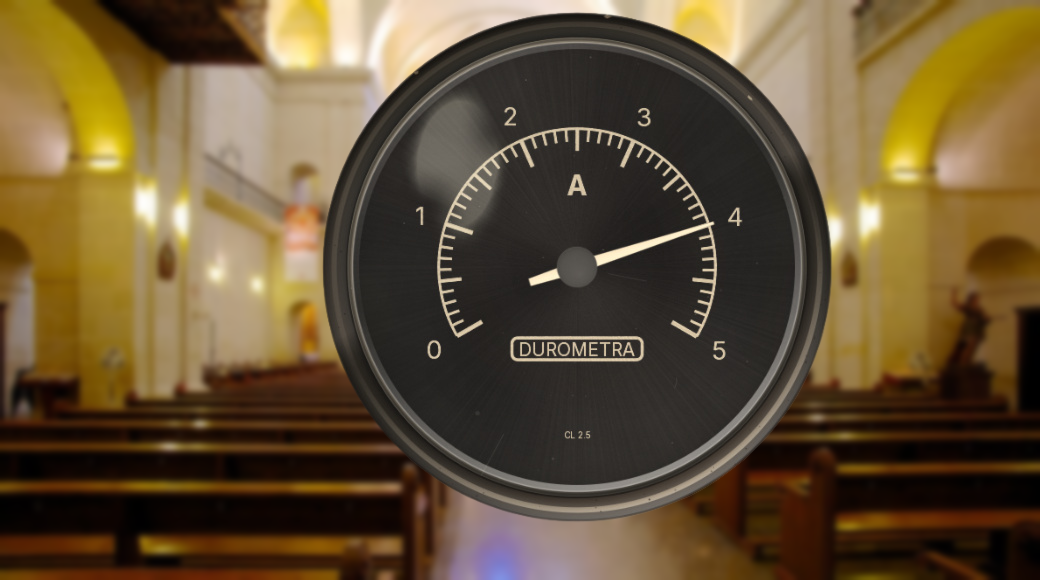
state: 4 A
